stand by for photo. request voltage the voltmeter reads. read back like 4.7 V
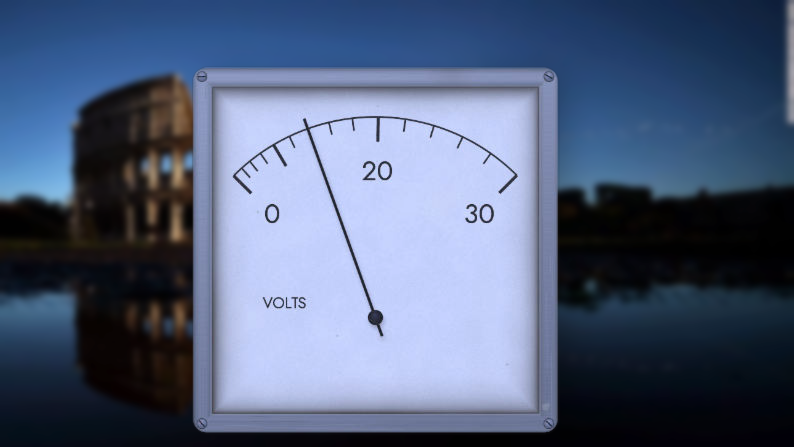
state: 14 V
